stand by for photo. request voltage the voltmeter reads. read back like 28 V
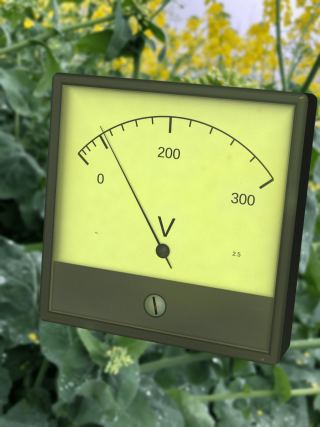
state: 110 V
